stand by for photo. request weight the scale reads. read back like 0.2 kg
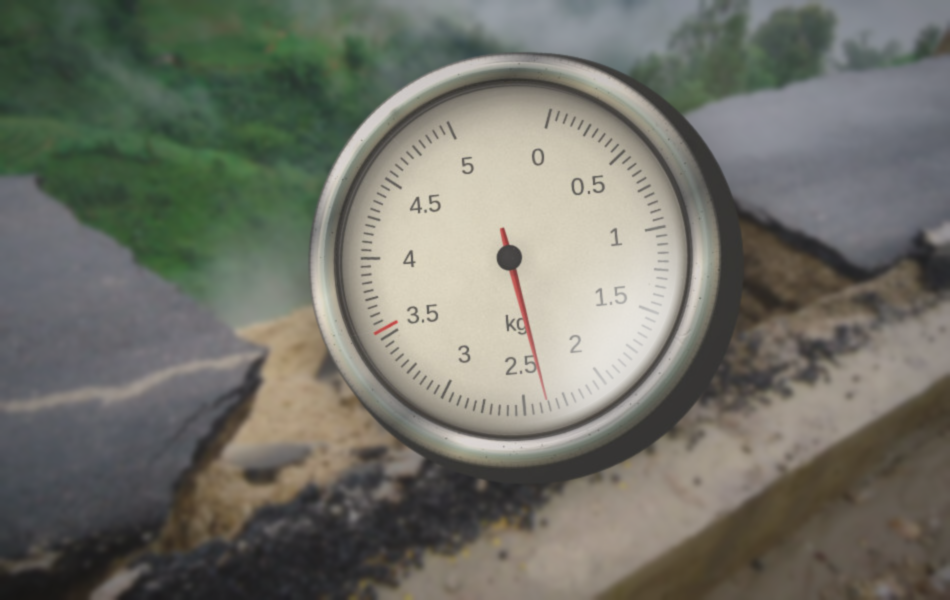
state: 2.35 kg
